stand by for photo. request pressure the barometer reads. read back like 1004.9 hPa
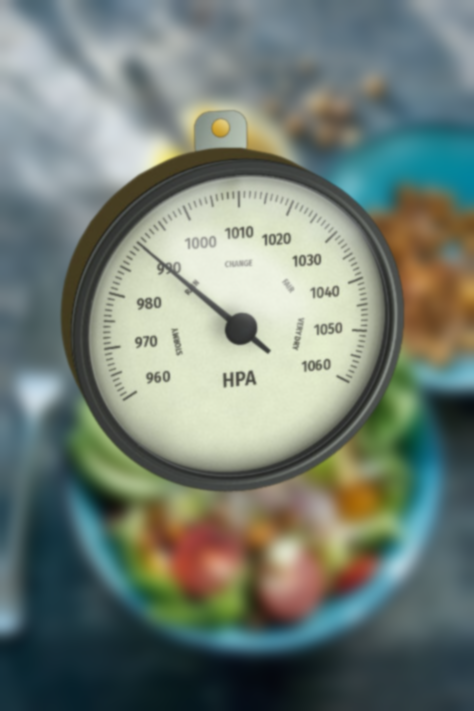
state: 990 hPa
